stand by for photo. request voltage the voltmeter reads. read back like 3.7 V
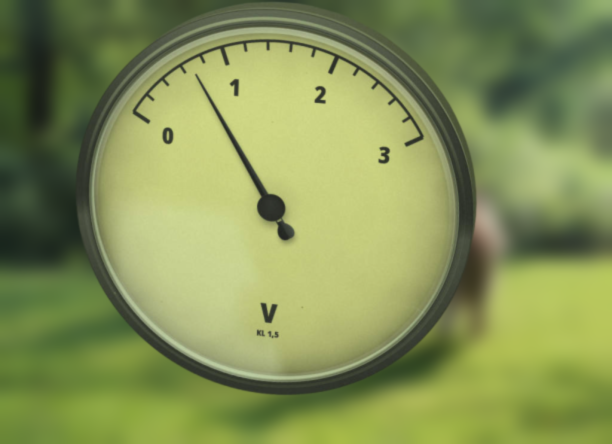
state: 0.7 V
